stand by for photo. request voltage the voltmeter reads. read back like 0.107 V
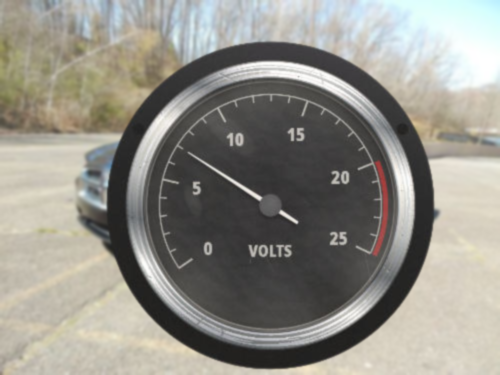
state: 7 V
